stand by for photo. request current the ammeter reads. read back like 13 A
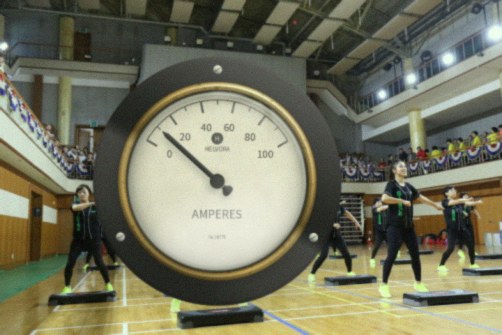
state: 10 A
